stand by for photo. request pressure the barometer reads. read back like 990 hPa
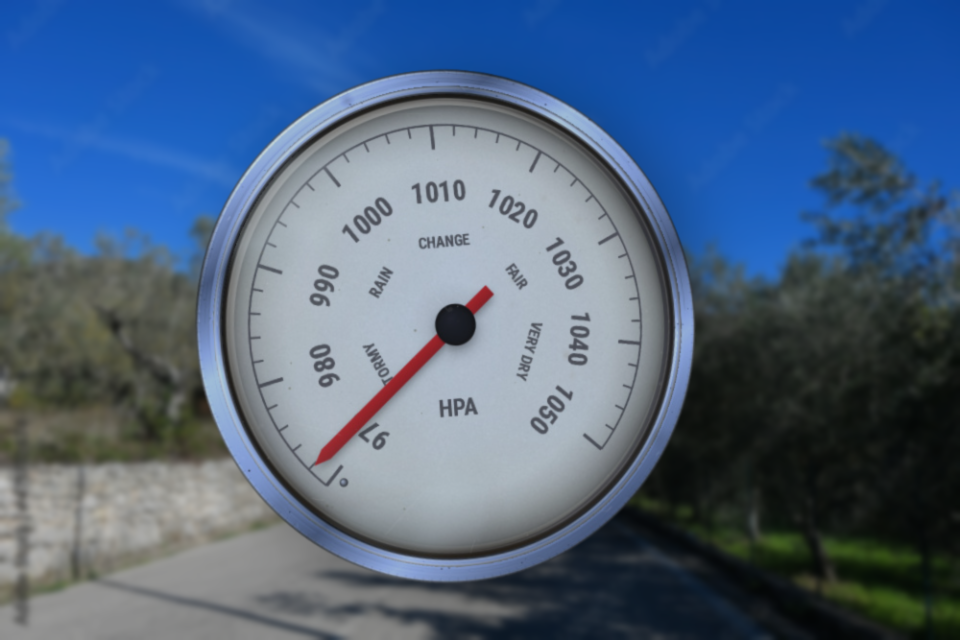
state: 972 hPa
